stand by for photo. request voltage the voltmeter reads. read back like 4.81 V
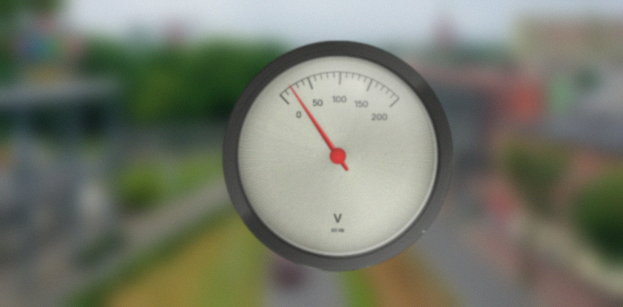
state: 20 V
